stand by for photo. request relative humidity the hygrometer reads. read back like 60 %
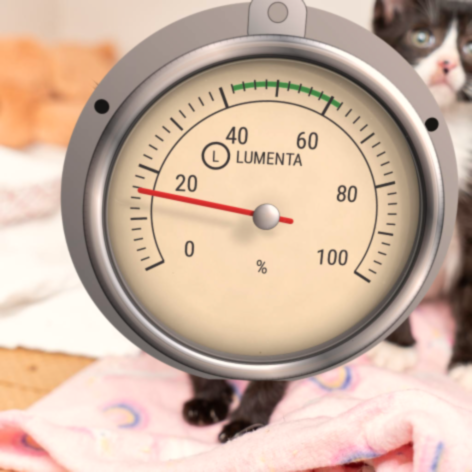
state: 16 %
